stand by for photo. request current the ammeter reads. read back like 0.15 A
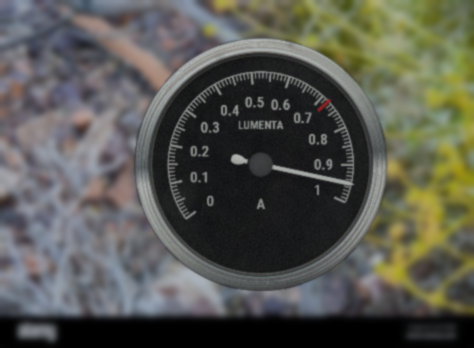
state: 0.95 A
